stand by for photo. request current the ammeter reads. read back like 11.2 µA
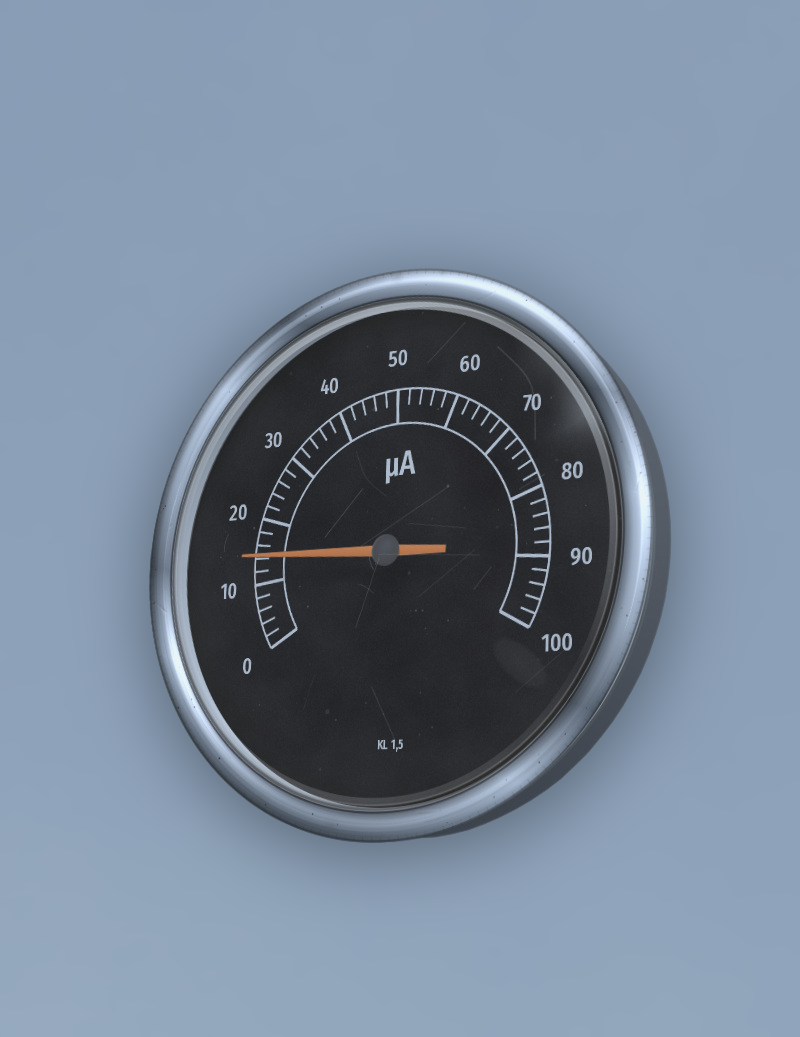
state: 14 µA
